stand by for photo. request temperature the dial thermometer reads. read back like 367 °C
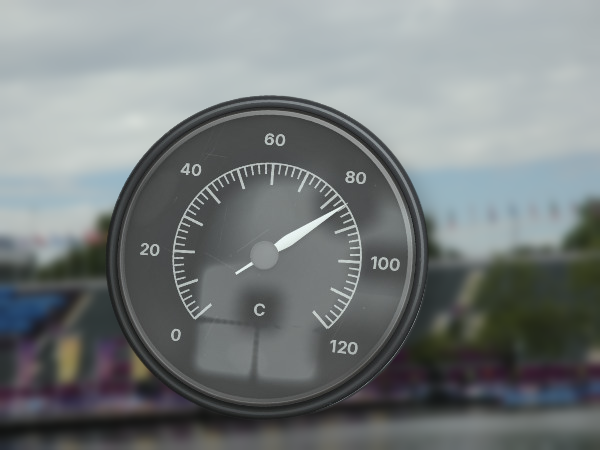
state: 84 °C
